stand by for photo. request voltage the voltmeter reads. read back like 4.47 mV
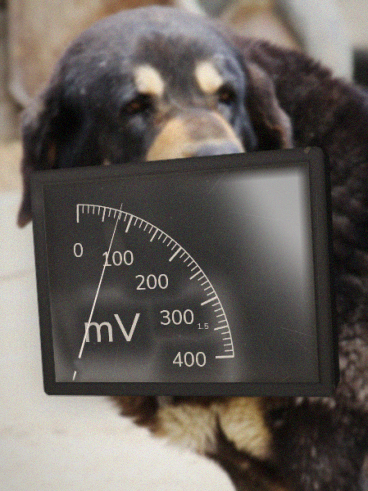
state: 80 mV
